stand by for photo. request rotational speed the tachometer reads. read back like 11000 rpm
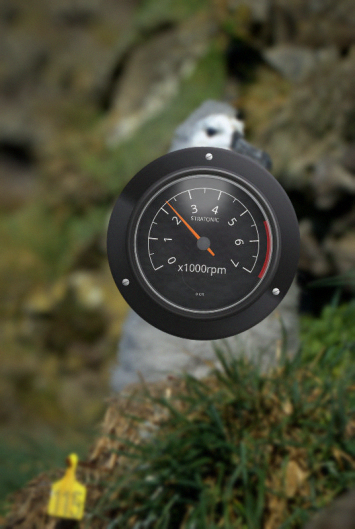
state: 2250 rpm
